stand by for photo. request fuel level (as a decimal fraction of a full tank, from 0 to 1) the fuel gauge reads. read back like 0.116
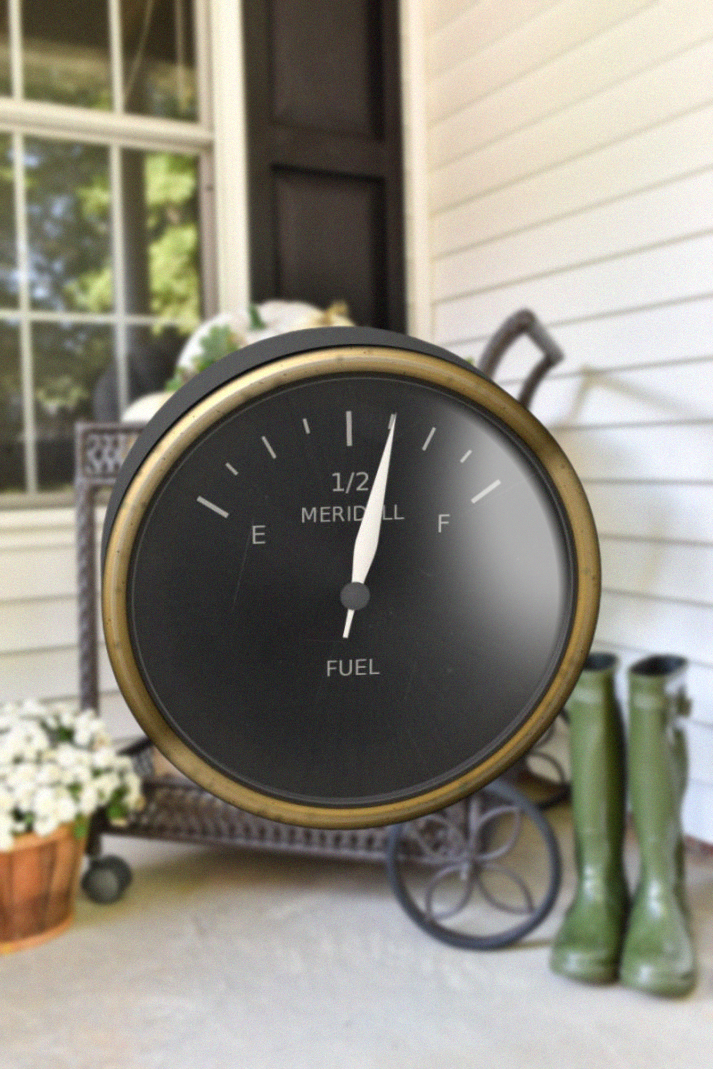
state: 0.625
